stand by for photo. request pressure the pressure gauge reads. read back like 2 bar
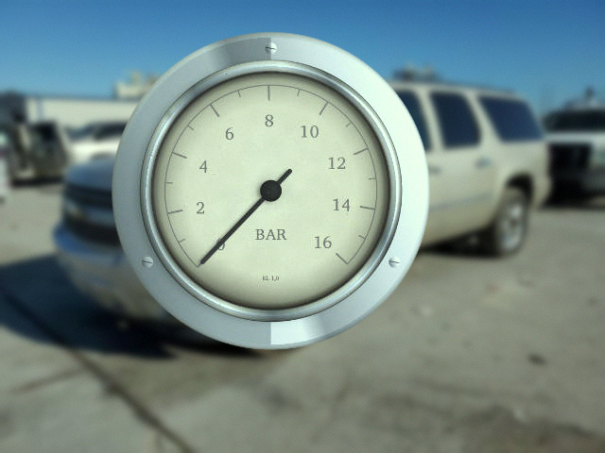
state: 0 bar
